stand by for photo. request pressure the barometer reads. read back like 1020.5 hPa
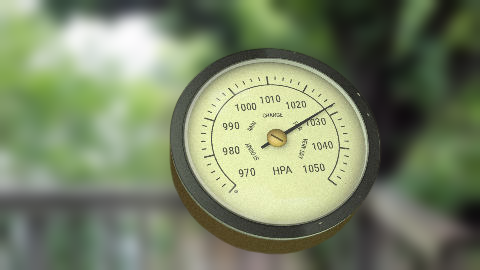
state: 1028 hPa
